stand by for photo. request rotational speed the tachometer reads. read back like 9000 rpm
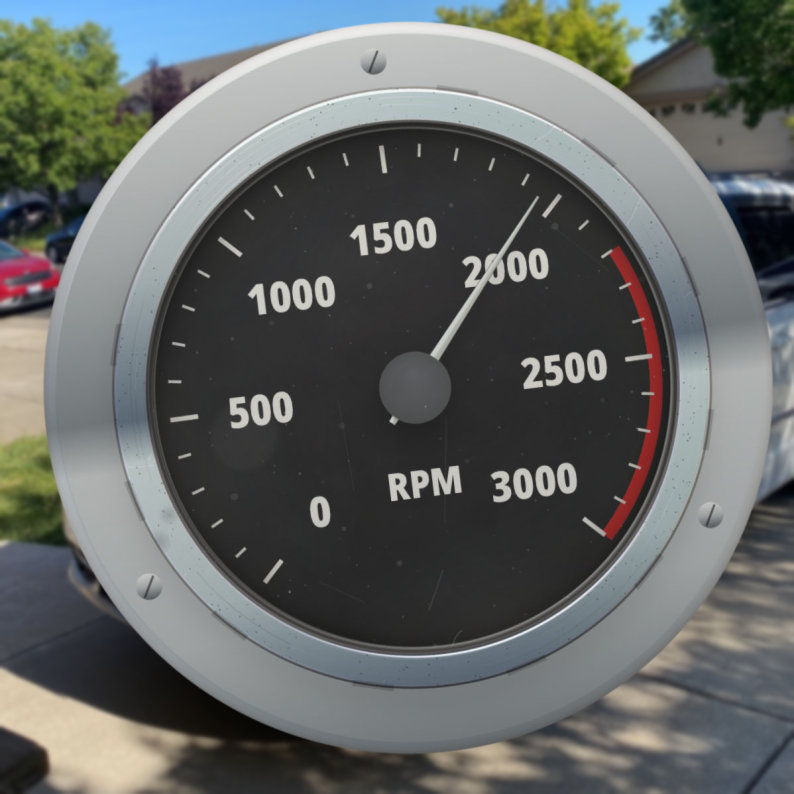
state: 1950 rpm
